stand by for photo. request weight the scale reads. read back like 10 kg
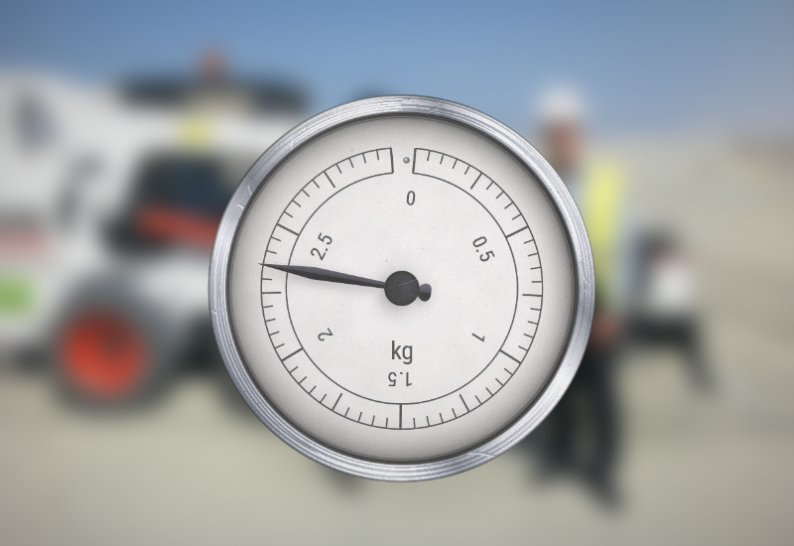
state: 2.35 kg
